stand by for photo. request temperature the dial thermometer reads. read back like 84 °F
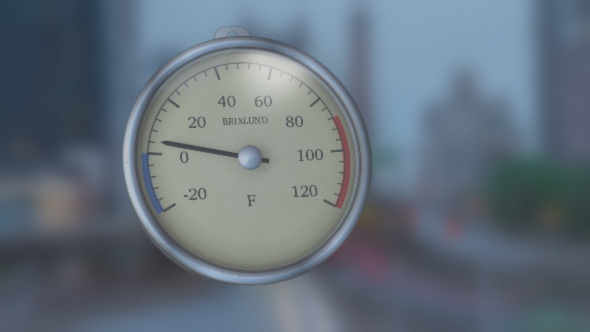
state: 4 °F
